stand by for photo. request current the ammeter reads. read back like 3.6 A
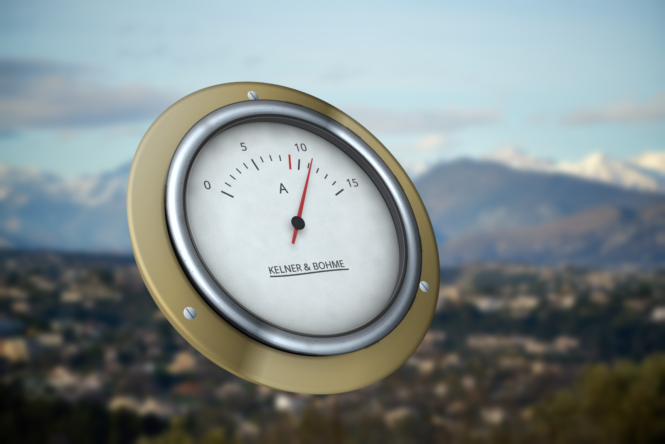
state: 11 A
